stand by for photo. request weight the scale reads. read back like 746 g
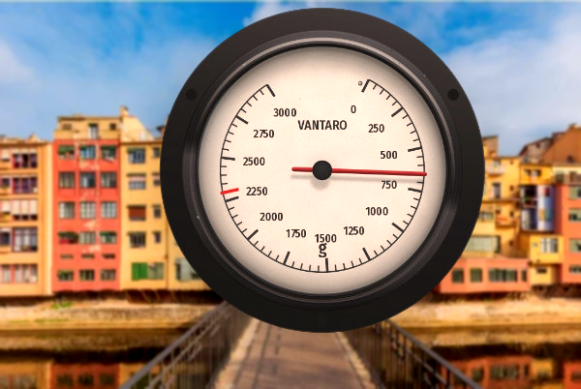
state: 650 g
